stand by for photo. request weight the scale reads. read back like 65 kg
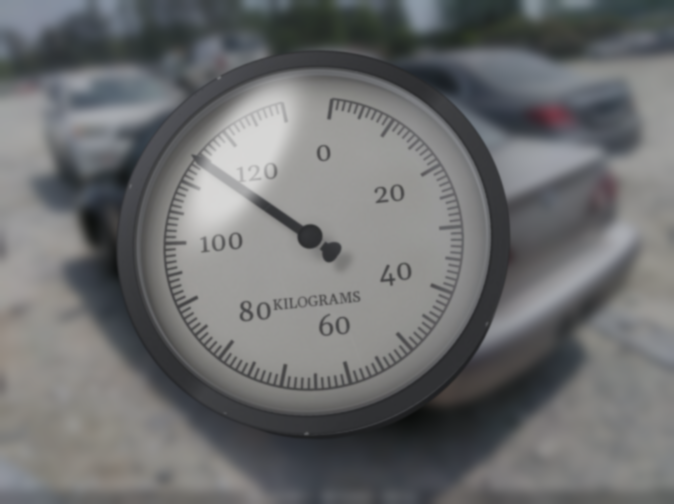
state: 114 kg
